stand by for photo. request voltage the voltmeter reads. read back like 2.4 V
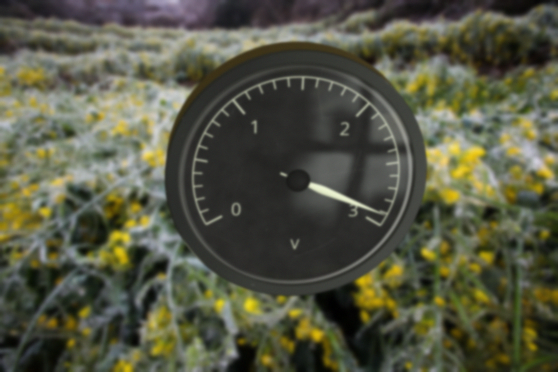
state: 2.9 V
